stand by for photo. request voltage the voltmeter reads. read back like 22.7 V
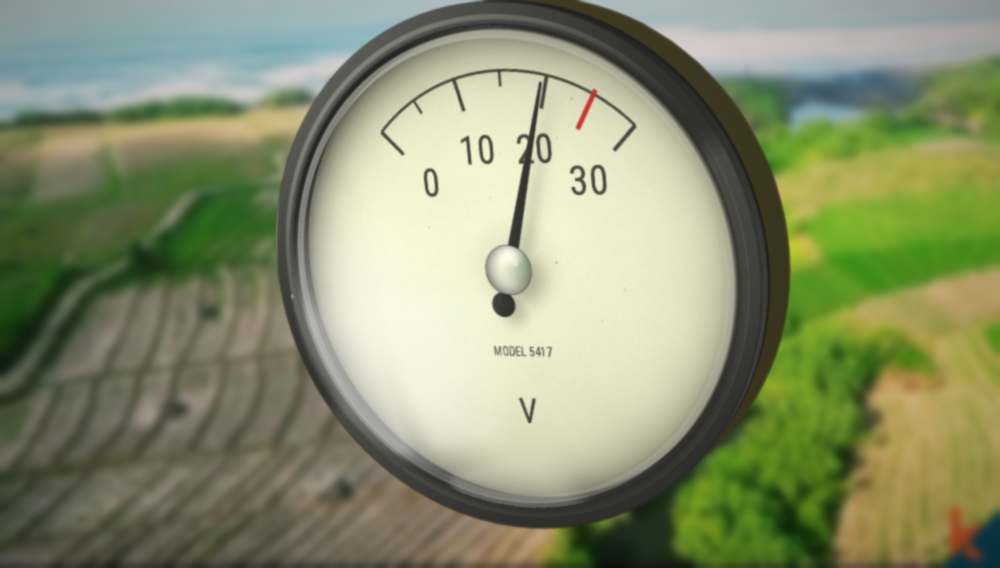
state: 20 V
